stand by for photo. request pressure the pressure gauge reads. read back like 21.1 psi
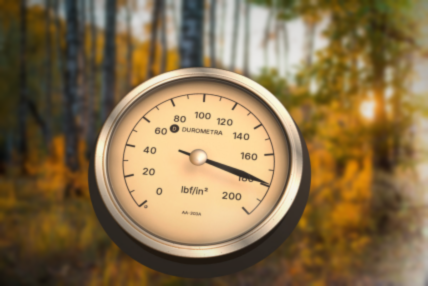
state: 180 psi
